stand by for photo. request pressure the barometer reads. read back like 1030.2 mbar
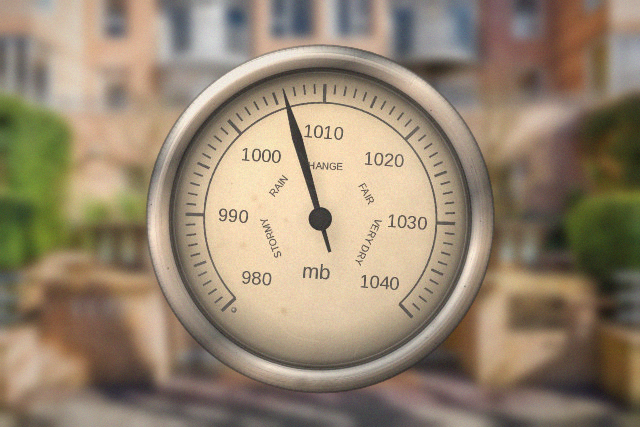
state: 1006 mbar
